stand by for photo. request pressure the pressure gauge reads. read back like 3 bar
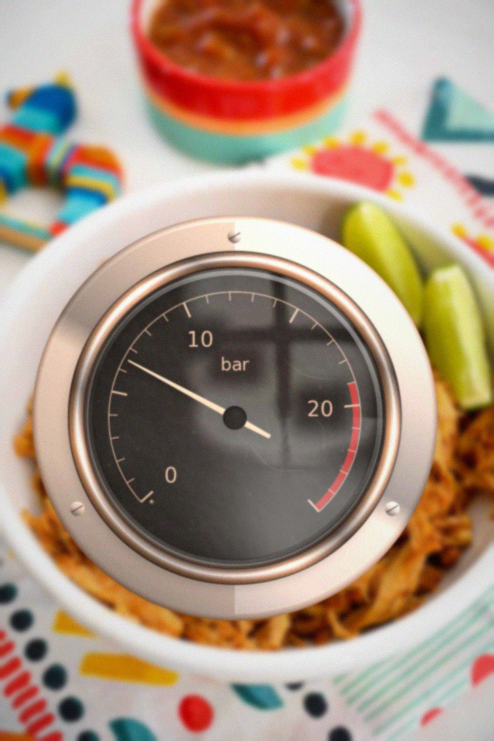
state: 6.5 bar
